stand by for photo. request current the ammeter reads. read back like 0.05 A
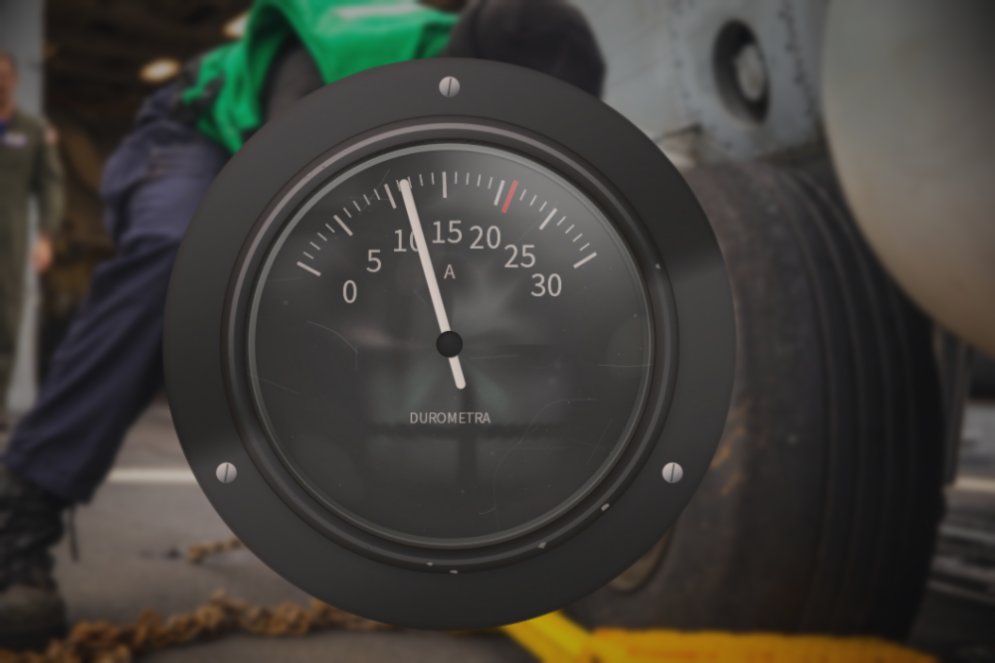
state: 11.5 A
